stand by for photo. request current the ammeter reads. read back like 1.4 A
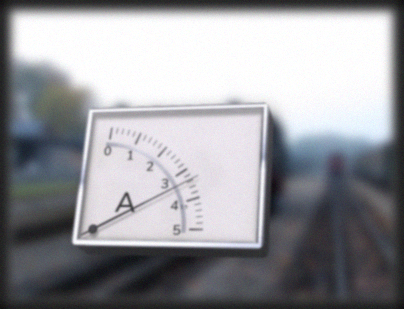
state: 3.4 A
